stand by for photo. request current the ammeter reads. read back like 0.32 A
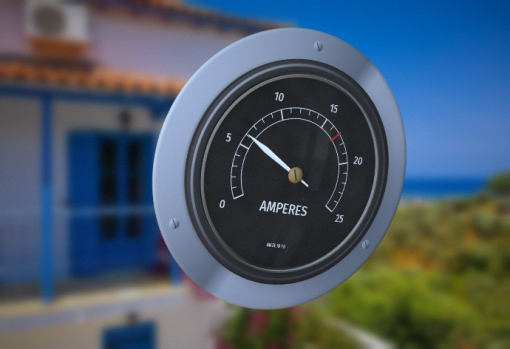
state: 6 A
